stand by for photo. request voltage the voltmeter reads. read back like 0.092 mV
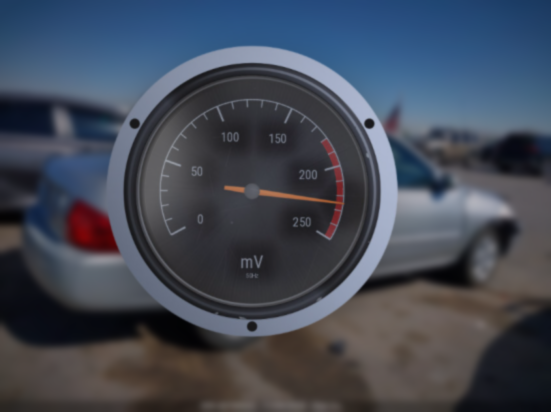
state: 225 mV
